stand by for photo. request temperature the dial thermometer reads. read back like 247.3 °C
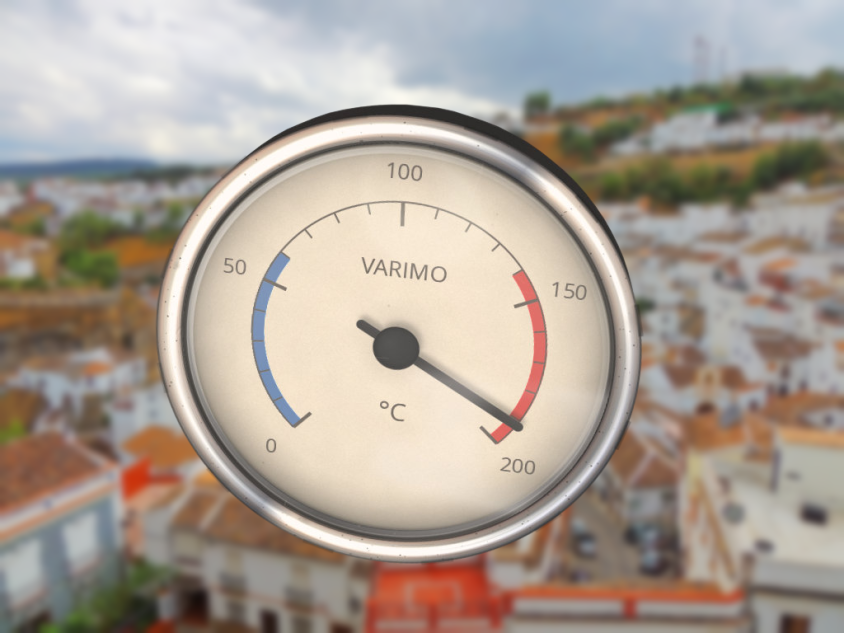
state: 190 °C
